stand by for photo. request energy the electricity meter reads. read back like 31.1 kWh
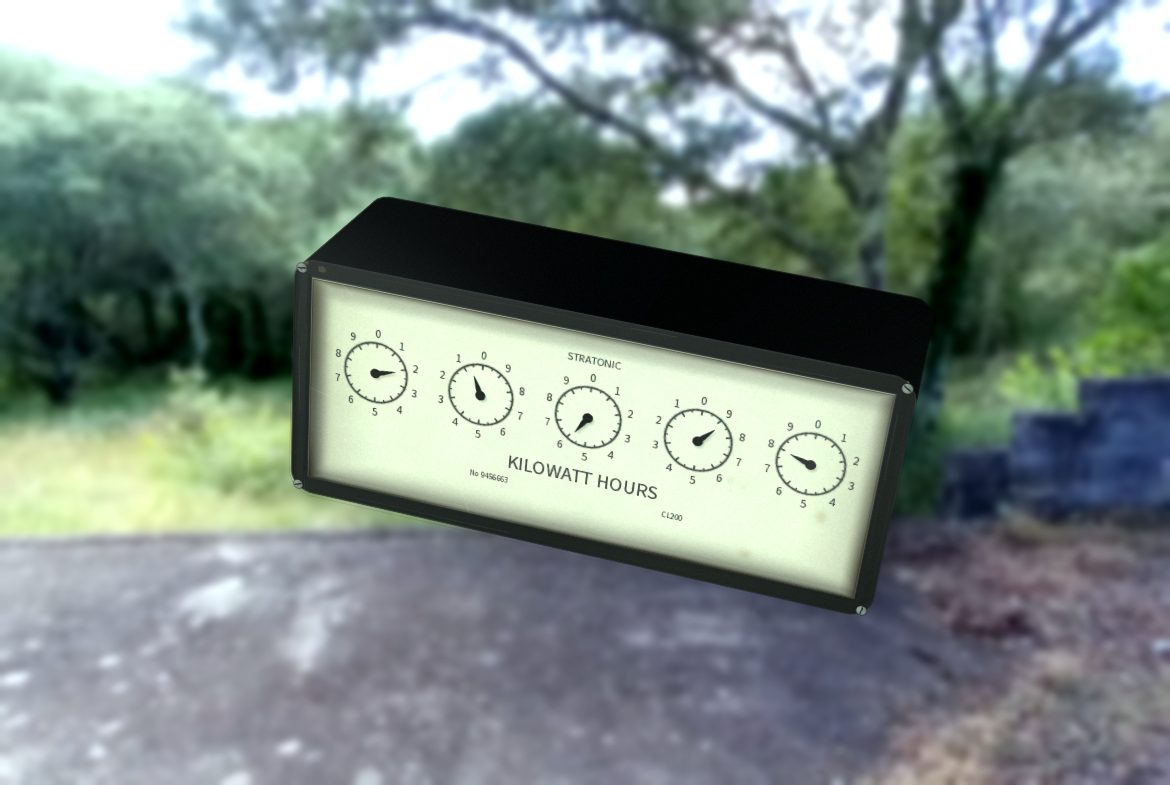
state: 20588 kWh
